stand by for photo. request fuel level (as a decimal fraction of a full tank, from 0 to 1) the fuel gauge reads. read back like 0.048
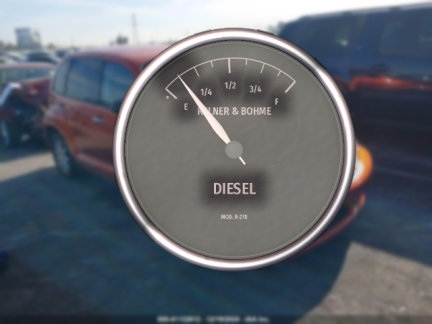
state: 0.125
